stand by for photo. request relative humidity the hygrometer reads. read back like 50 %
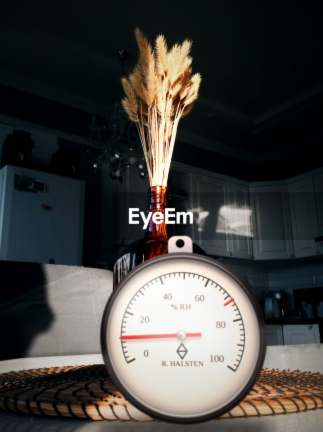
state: 10 %
